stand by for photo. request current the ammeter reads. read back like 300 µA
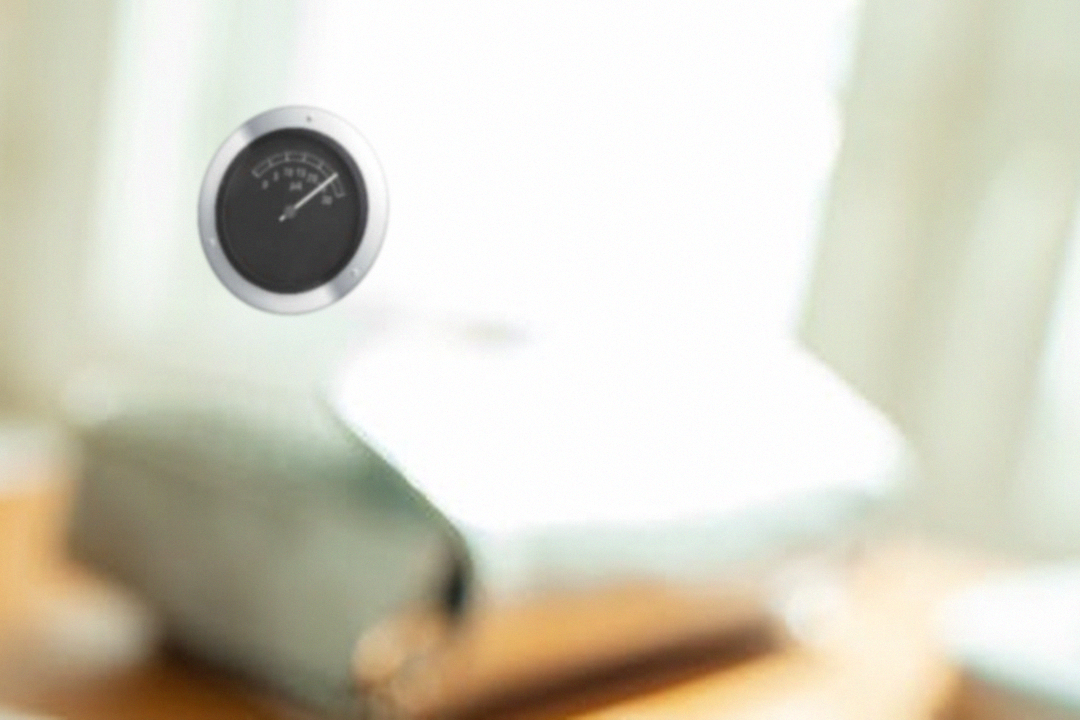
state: 25 µA
